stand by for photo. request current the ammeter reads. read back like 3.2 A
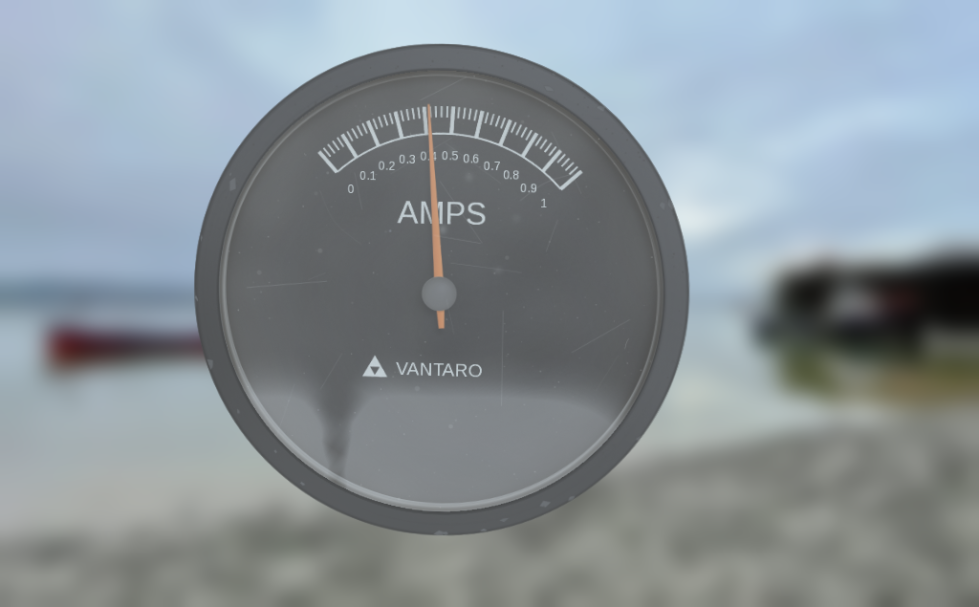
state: 0.42 A
